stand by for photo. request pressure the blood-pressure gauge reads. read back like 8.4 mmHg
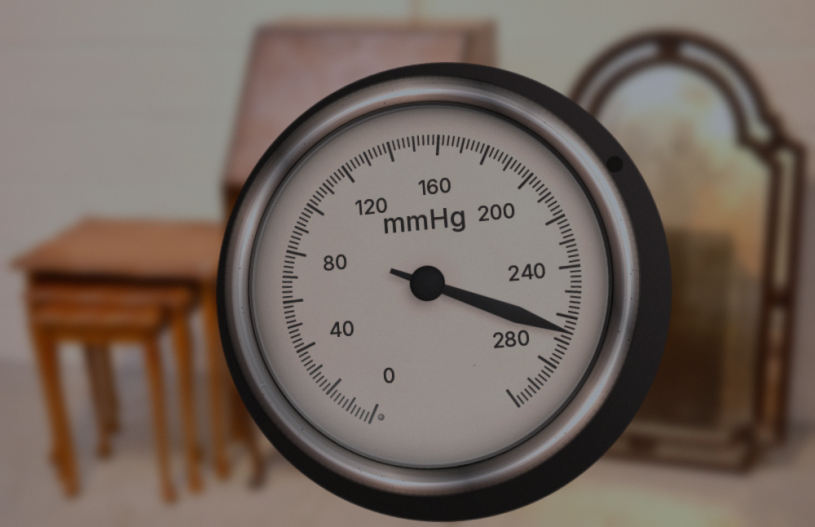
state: 266 mmHg
